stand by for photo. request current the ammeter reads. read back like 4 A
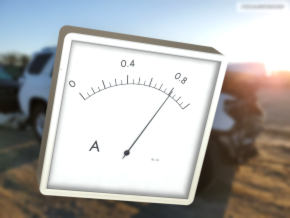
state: 0.8 A
